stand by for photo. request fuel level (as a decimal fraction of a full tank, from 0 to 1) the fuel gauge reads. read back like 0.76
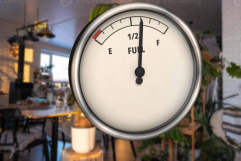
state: 0.625
